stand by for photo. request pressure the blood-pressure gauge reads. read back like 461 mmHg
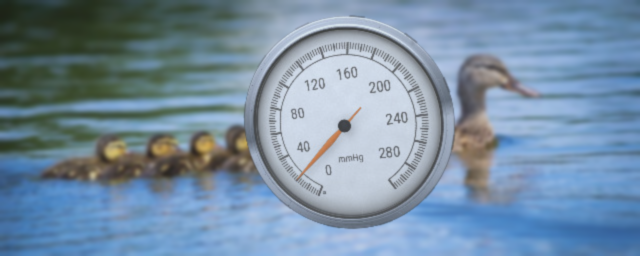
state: 20 mmHg
